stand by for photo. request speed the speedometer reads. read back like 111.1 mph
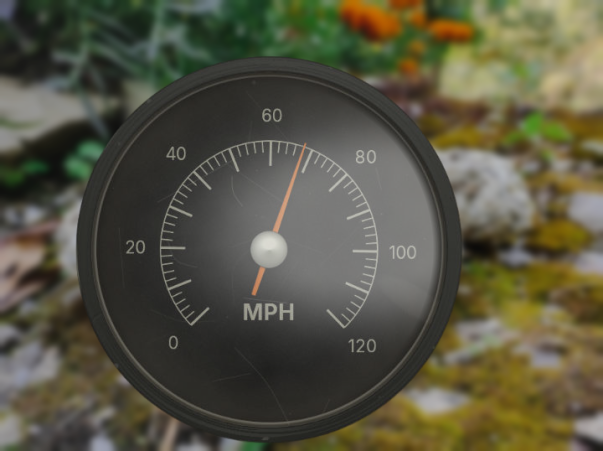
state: 68 mph
